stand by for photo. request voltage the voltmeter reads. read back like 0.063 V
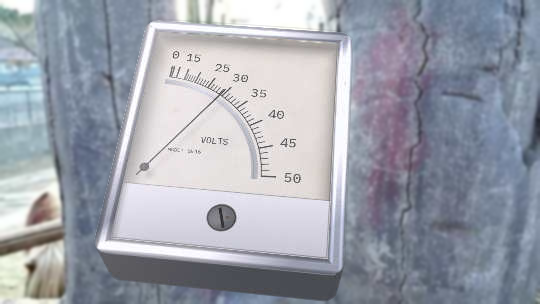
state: 30 V
